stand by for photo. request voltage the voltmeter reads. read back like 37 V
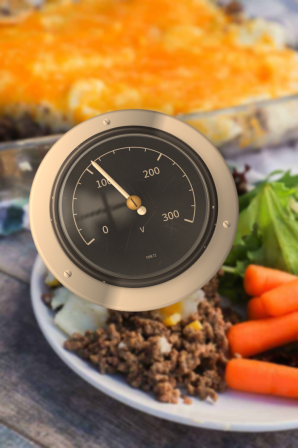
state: 110 V
